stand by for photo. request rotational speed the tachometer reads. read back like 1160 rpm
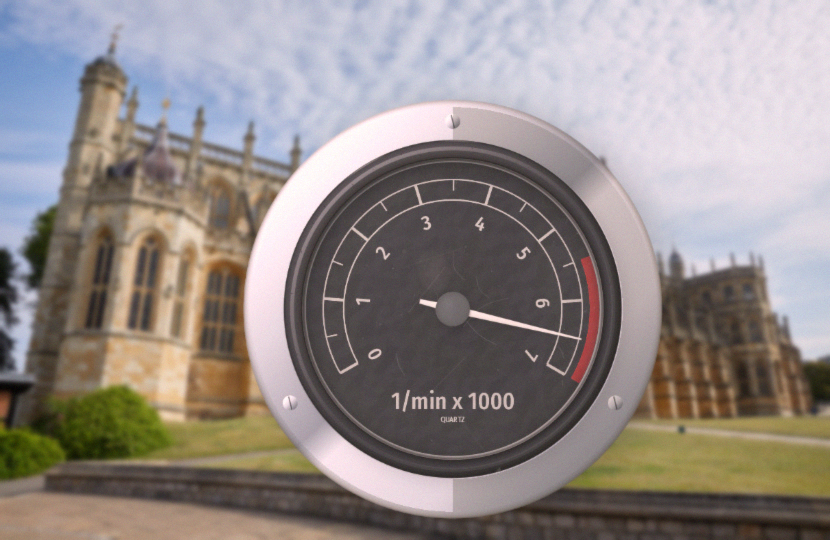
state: 6500 rpm
